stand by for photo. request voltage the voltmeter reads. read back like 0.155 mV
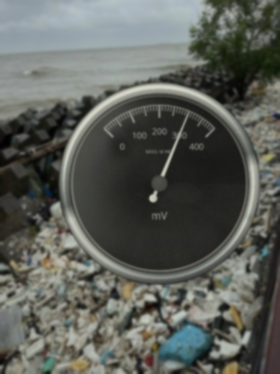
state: 300 mV
